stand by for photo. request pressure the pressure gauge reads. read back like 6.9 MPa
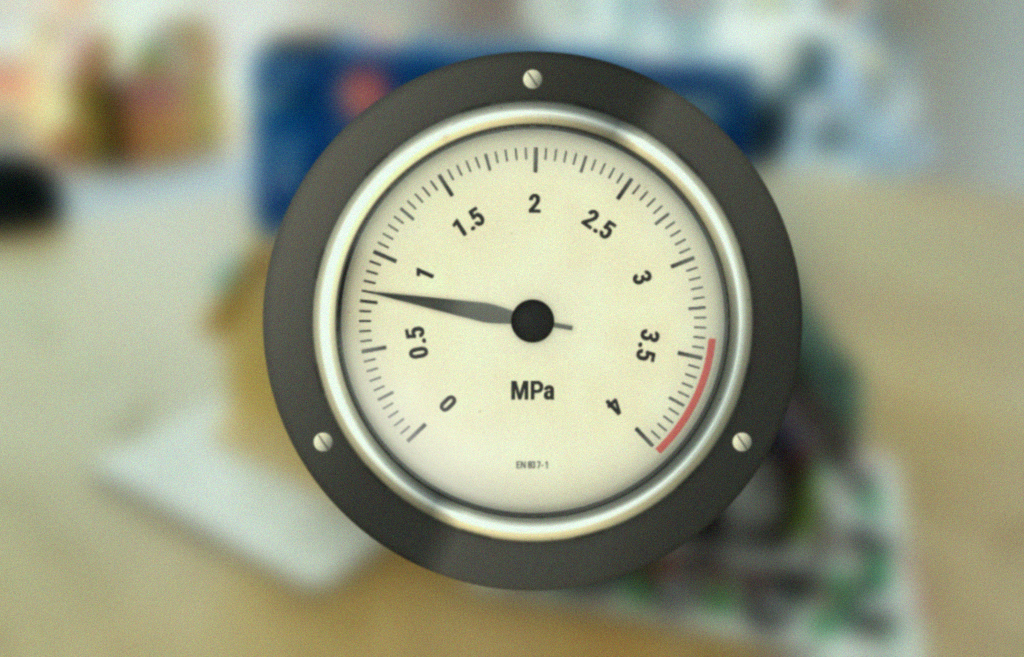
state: 0.8 MPa
